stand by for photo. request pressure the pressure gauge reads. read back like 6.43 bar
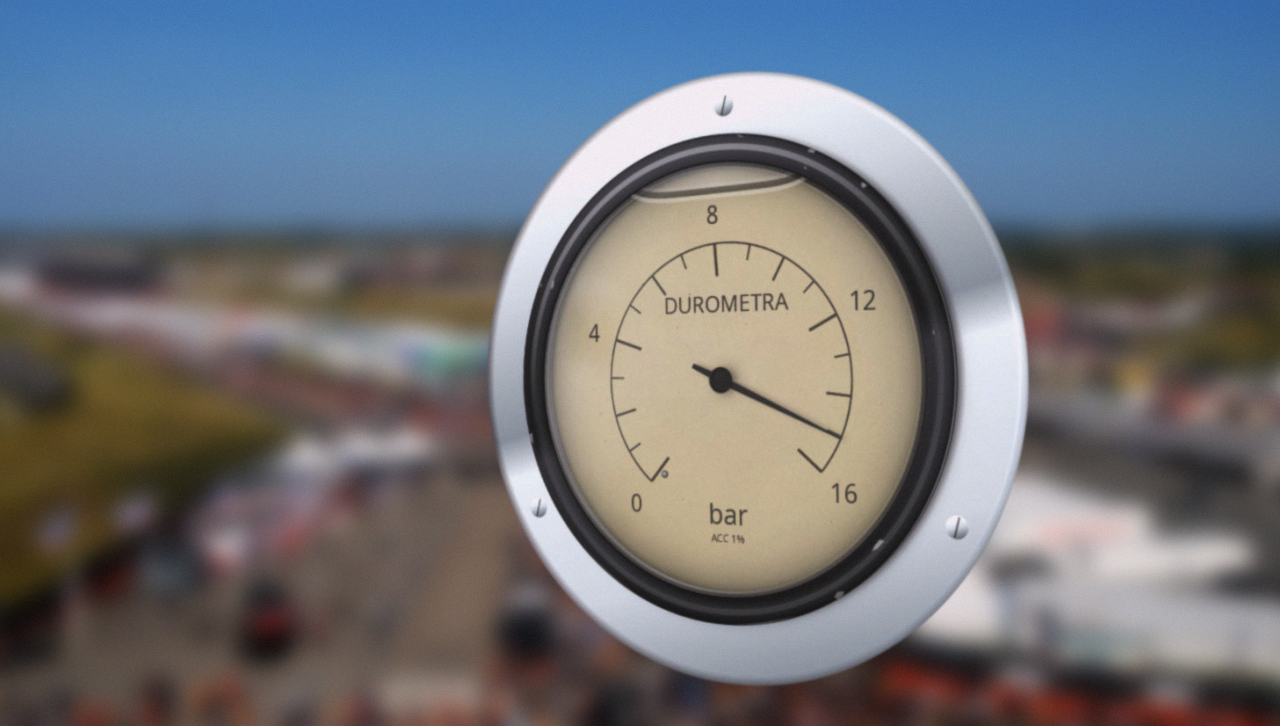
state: 15 bar
